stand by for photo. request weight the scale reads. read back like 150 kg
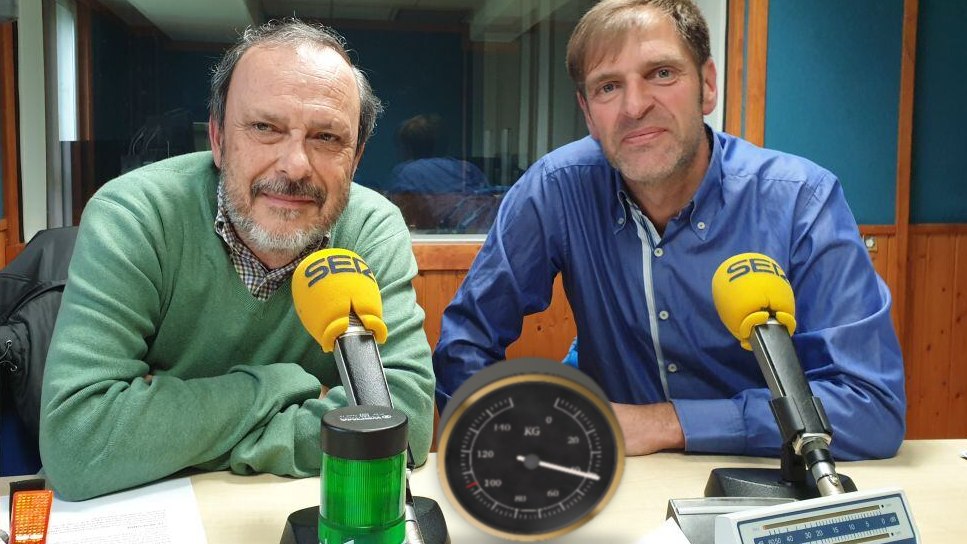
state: 40 kg
